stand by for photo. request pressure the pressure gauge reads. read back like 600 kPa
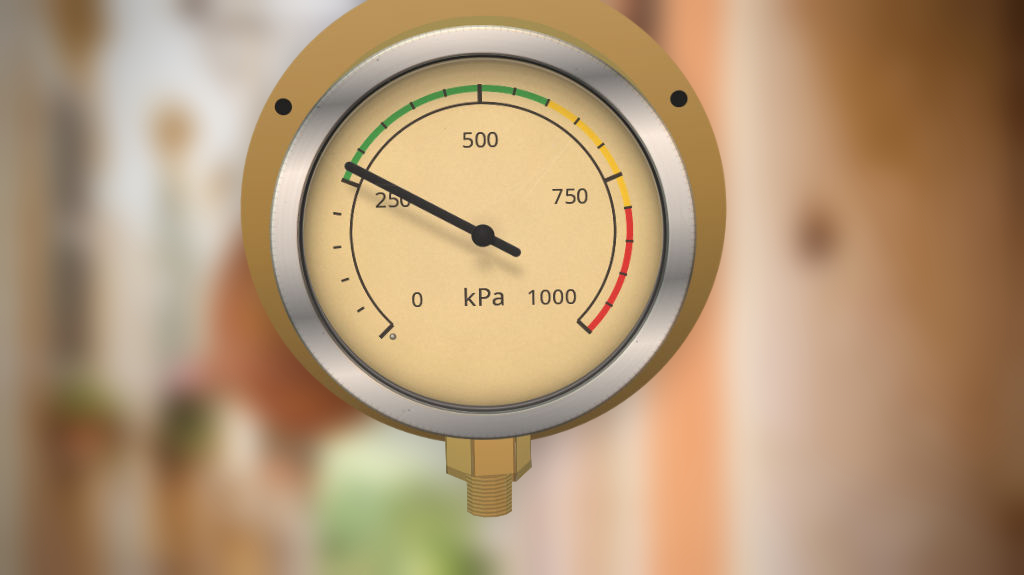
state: 275 kPa
